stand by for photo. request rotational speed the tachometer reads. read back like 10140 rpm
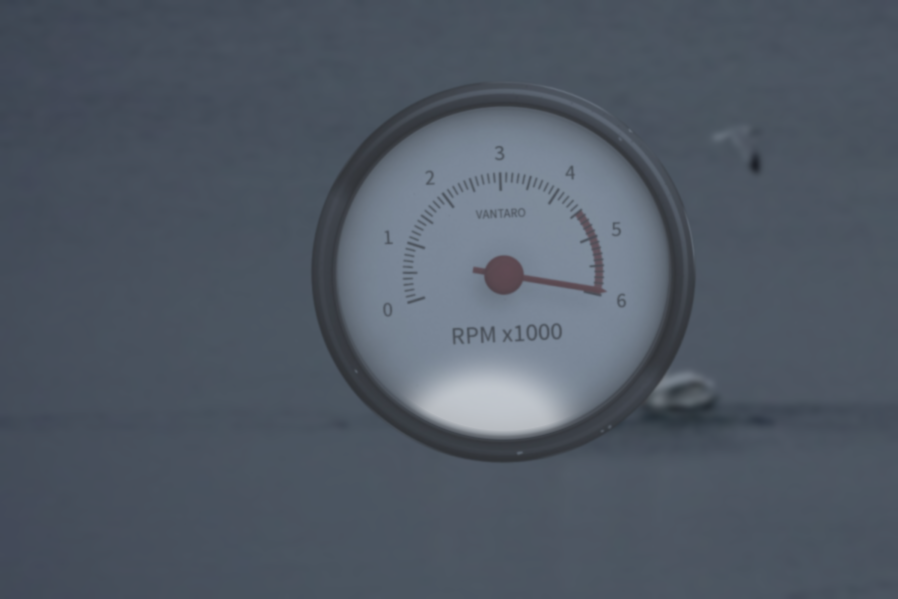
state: 5900 rpm
